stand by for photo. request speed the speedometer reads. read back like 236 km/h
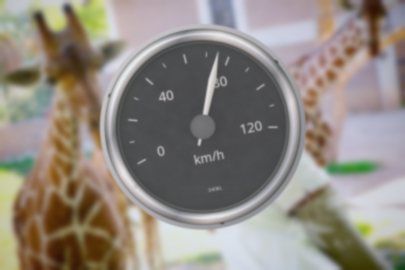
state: 75 km/h
